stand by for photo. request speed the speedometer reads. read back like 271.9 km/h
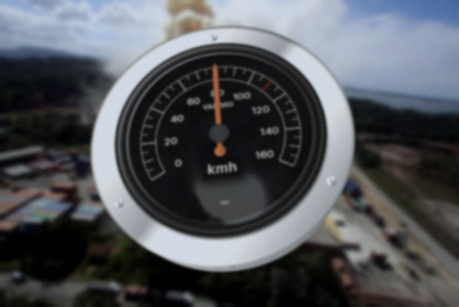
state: 80 km/h
